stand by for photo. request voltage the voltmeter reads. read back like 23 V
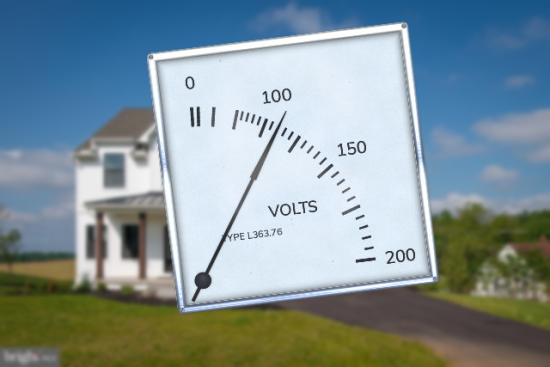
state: 110 V
